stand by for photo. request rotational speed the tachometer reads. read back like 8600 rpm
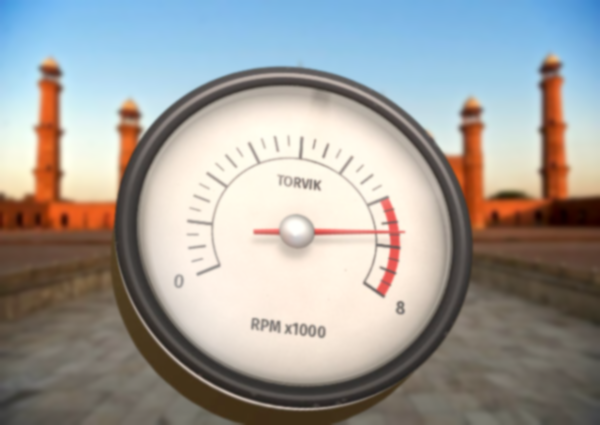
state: 6750 rpm
